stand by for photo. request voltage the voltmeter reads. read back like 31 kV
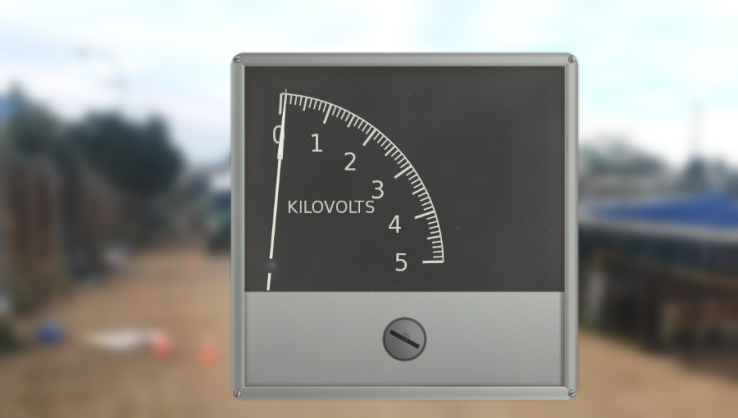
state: 0.1 kV
